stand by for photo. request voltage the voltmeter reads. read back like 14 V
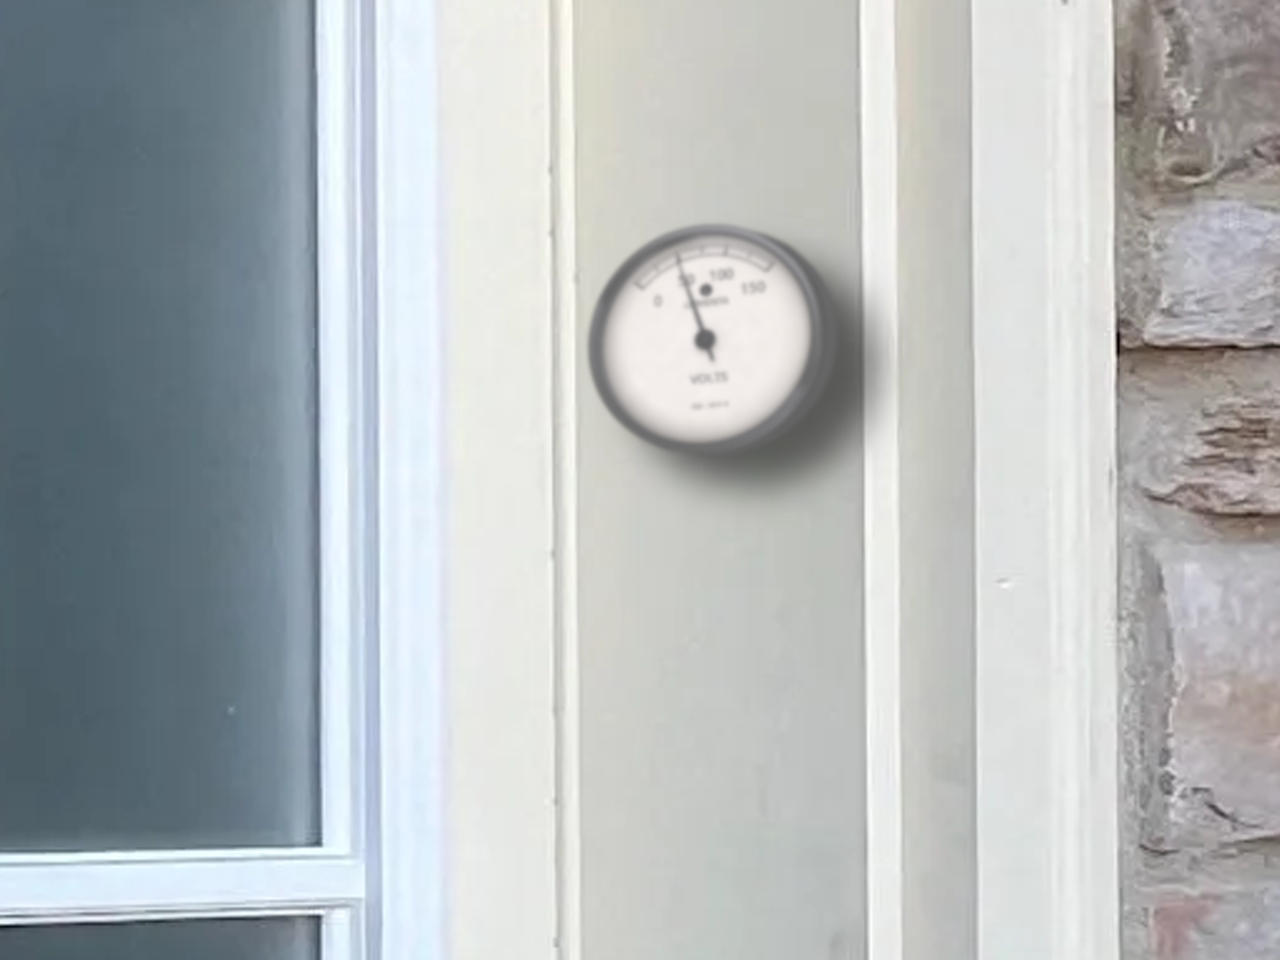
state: 50 V
